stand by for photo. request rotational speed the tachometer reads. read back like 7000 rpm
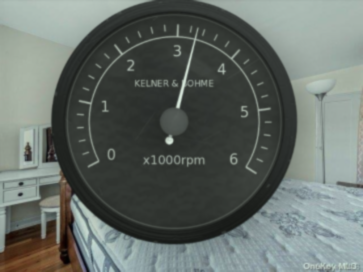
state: 3300 rpm
